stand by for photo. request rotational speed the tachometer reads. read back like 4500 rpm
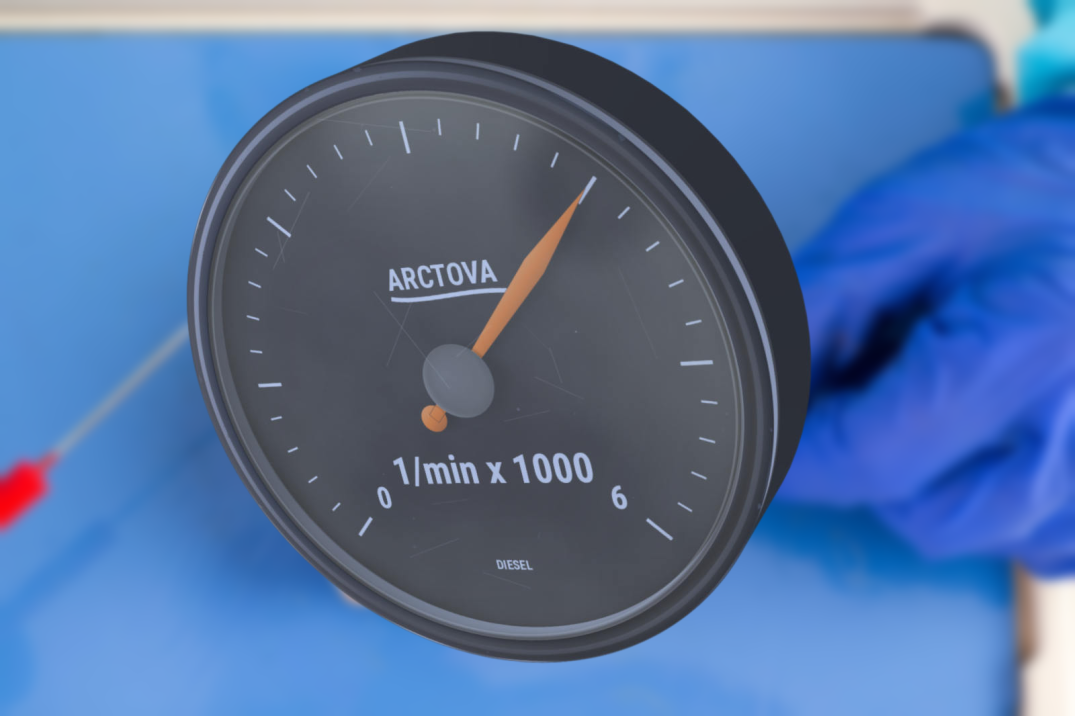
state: 4000 rpm
